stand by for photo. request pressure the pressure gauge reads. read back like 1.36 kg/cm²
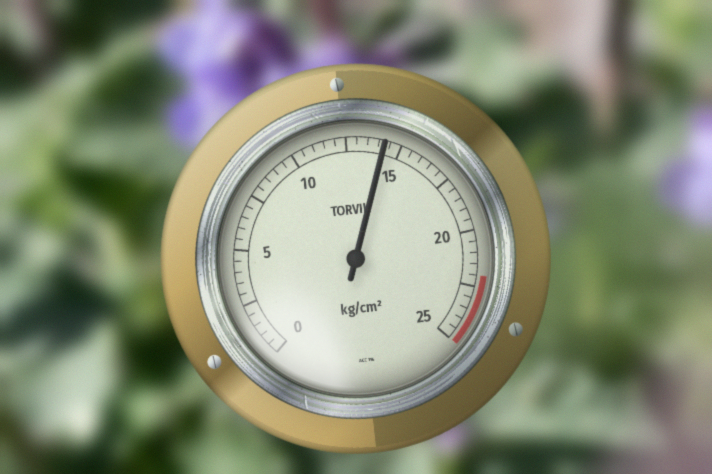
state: 14.25 kg/cm²
